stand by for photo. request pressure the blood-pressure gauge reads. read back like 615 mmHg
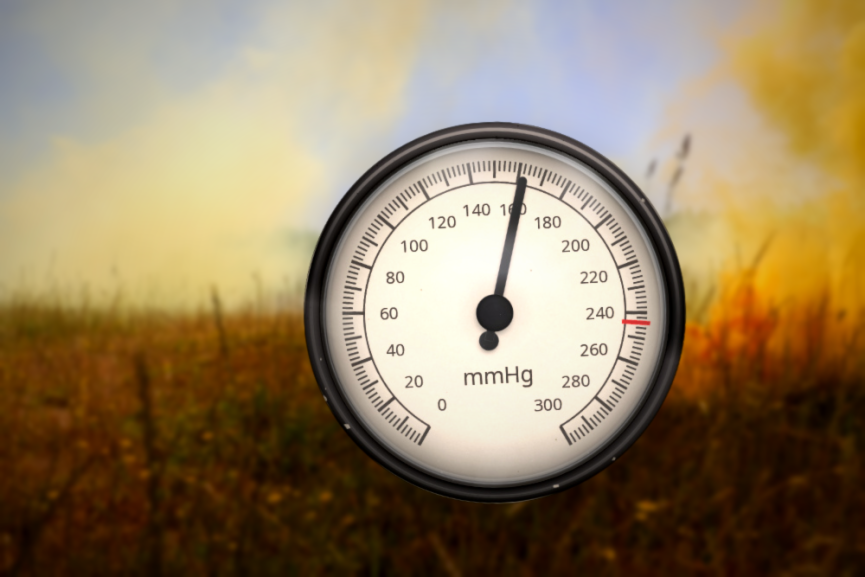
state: 162 mmHg
